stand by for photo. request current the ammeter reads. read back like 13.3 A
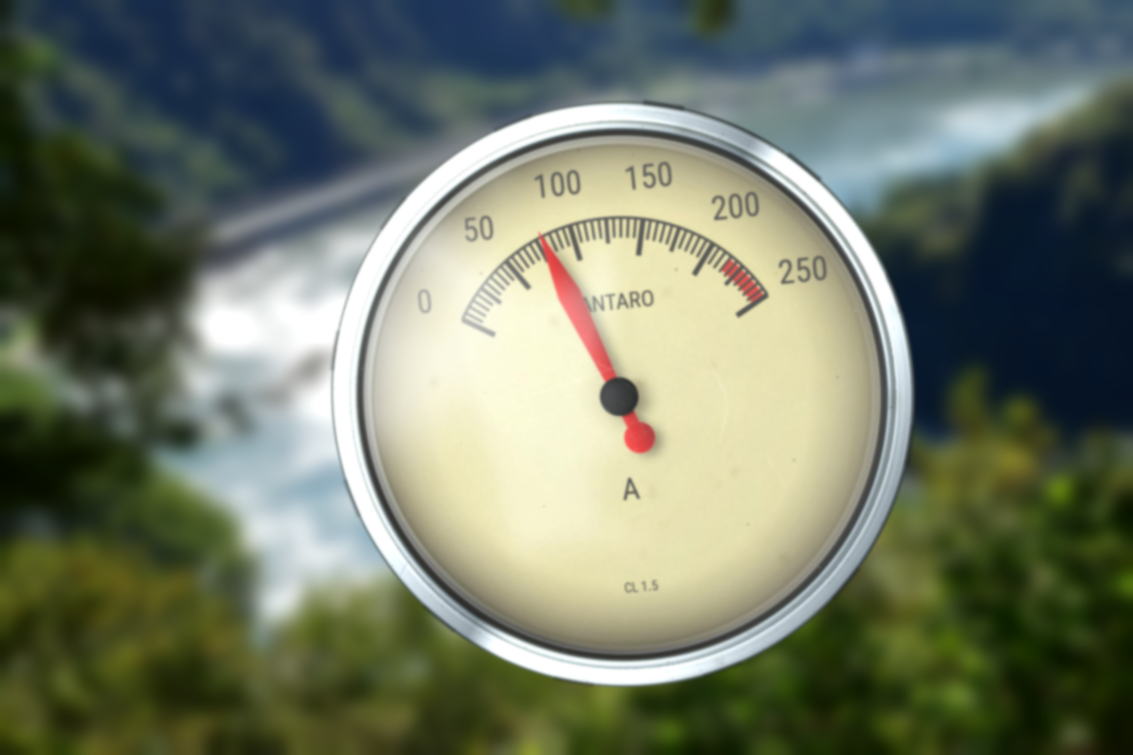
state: 80 A
